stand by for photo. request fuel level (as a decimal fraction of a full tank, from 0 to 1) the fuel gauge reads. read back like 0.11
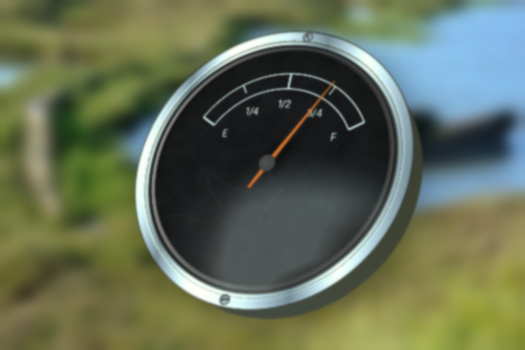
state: 0.75
